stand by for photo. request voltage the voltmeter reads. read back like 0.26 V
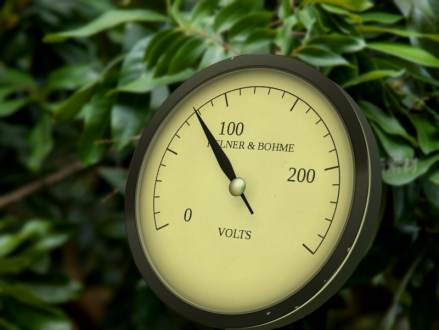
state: 80 V
